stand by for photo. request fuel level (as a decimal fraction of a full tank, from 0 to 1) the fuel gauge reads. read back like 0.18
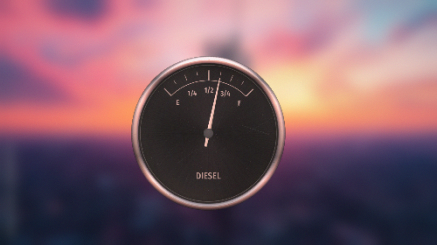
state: 0.625
